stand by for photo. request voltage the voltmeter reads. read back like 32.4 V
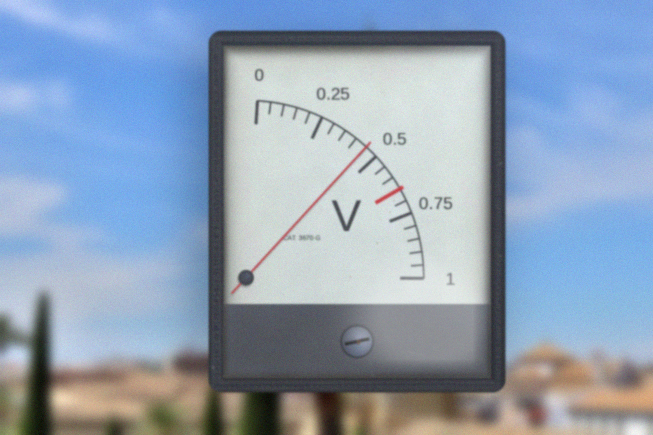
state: 0.45 V
